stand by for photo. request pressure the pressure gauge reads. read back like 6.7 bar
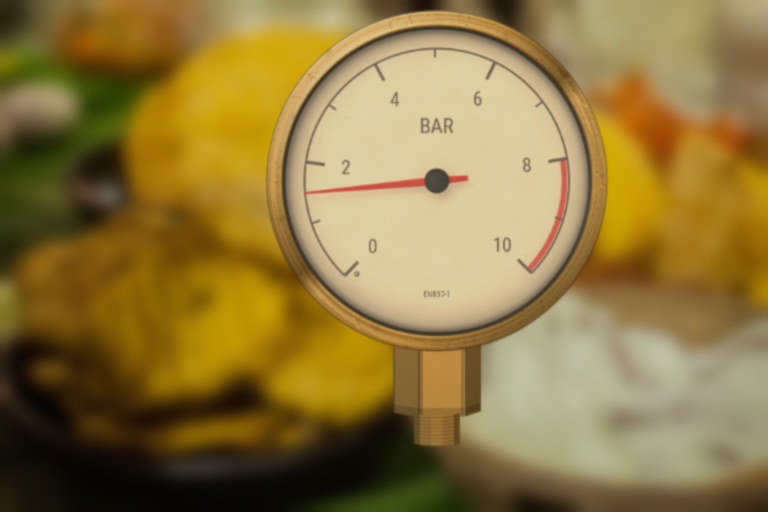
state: 1.5 bar
